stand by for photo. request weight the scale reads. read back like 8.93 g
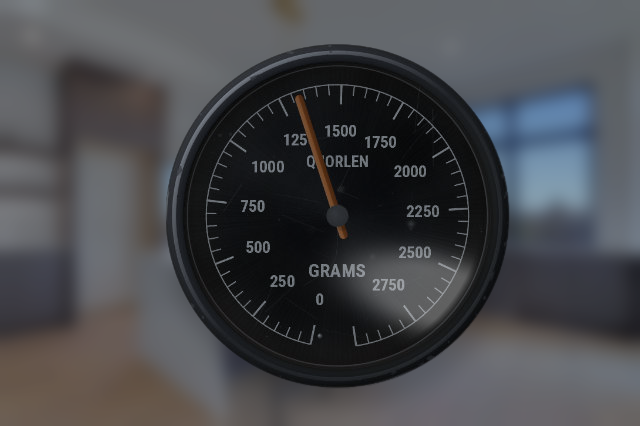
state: 1325 g
